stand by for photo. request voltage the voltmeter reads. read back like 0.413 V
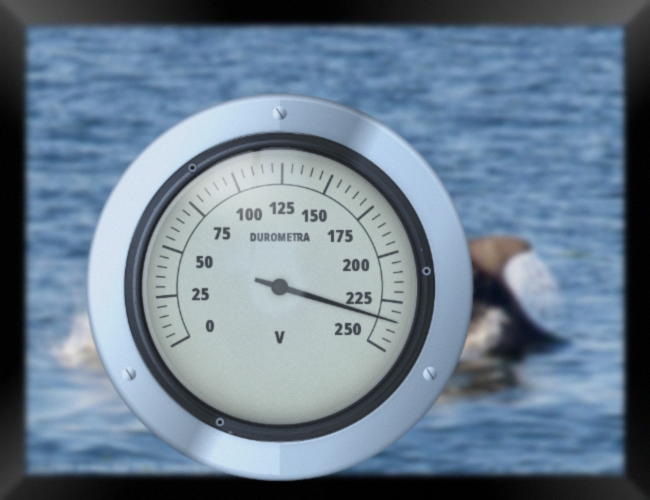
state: 235 V
